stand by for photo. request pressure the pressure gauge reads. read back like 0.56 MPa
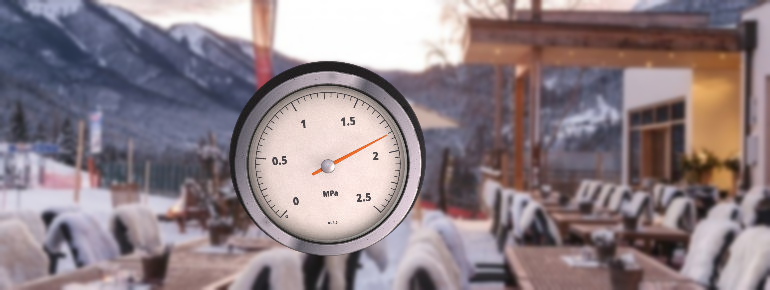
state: 1.85 MPa
